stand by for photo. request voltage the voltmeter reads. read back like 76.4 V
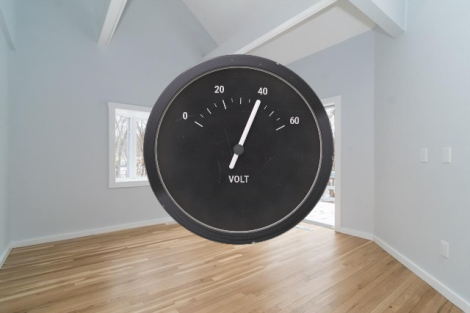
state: 40 V
